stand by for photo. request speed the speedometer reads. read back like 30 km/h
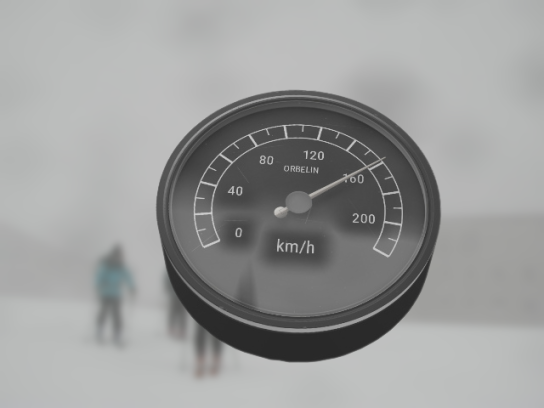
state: 160 km/h
